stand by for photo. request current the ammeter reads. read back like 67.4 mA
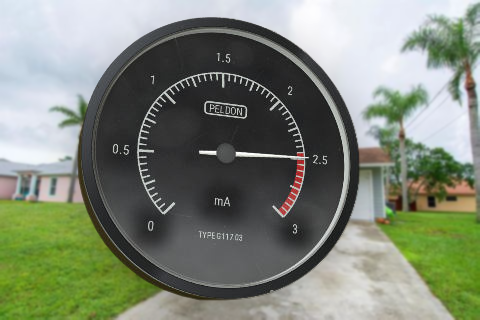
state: 2.5 mA
